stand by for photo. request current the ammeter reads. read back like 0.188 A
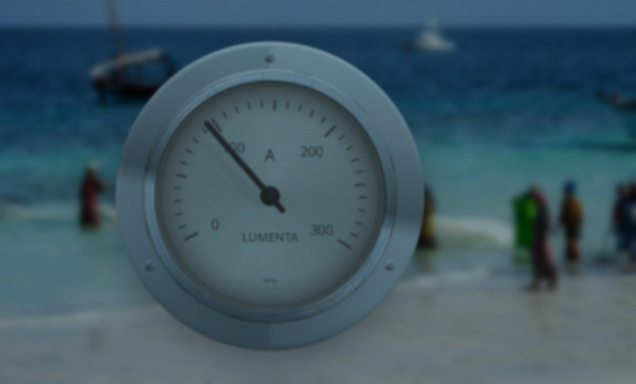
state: 95 A
